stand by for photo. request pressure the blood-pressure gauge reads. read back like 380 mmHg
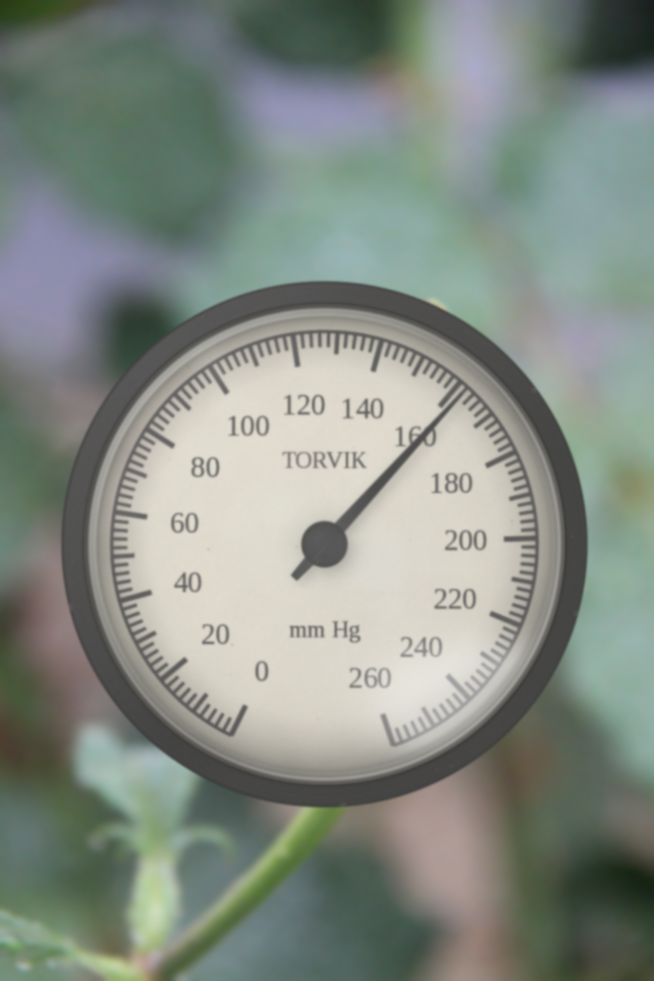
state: 162 mmHg
